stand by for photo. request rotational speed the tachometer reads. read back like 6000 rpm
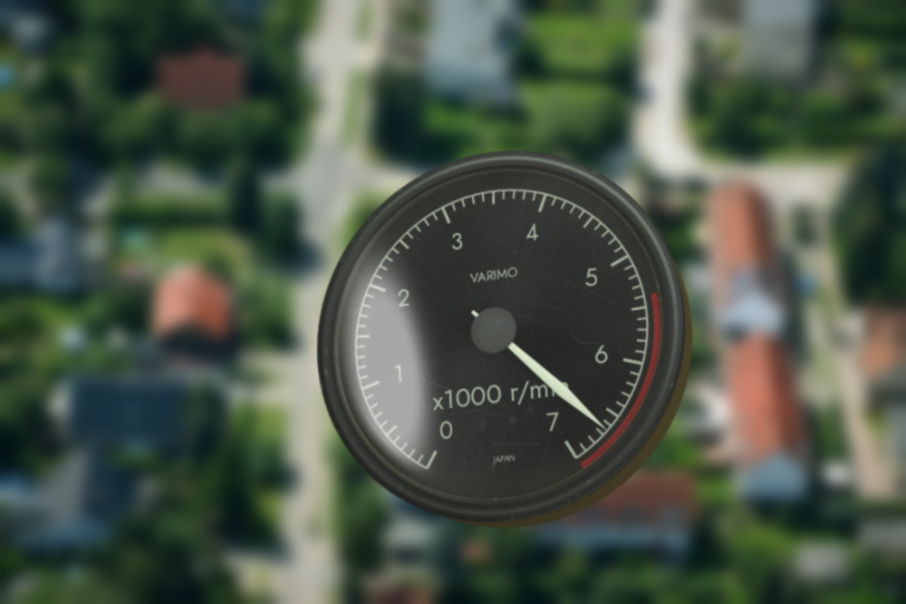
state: 6650 rpm
